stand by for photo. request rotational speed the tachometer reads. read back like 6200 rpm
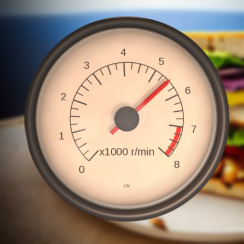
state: 5500 rpm
